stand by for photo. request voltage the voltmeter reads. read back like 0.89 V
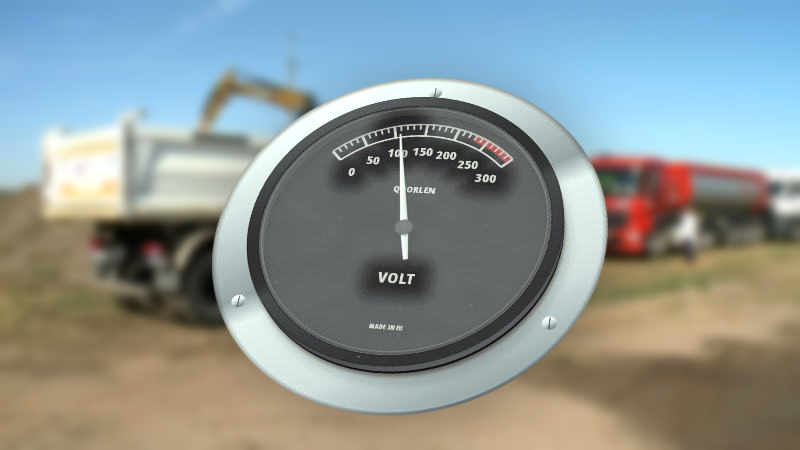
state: 110 V
